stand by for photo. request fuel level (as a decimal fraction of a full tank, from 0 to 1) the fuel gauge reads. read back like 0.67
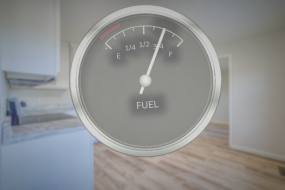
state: 0.75
